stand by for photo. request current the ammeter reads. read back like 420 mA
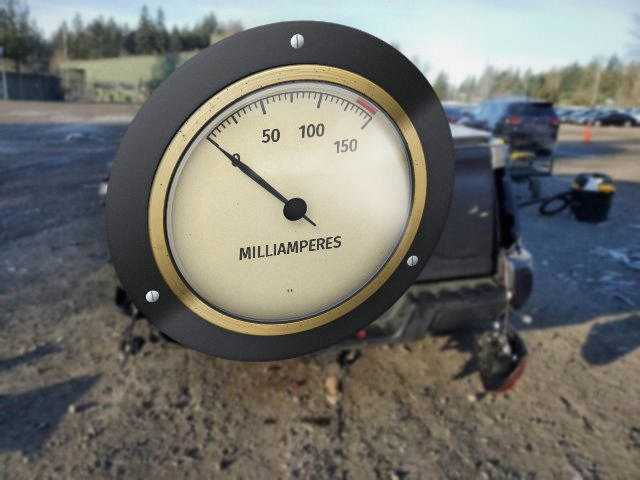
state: 0 mA
